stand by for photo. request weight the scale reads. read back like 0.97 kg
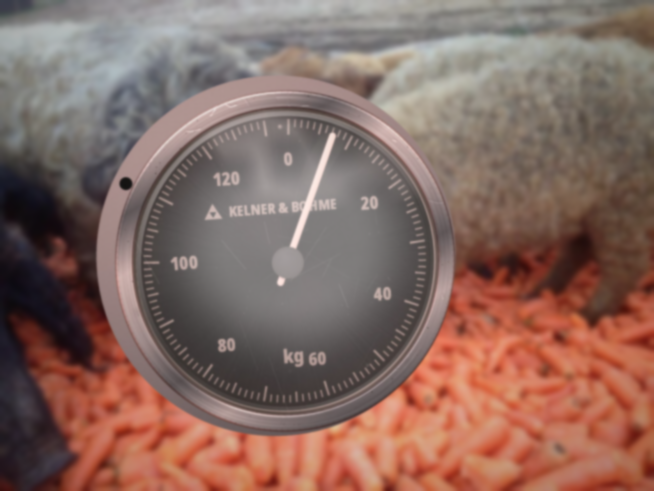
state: 7 kg
